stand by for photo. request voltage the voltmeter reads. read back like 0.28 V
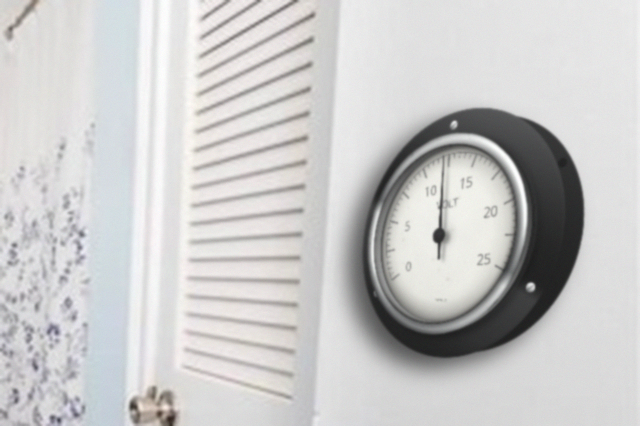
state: 12.5 V
